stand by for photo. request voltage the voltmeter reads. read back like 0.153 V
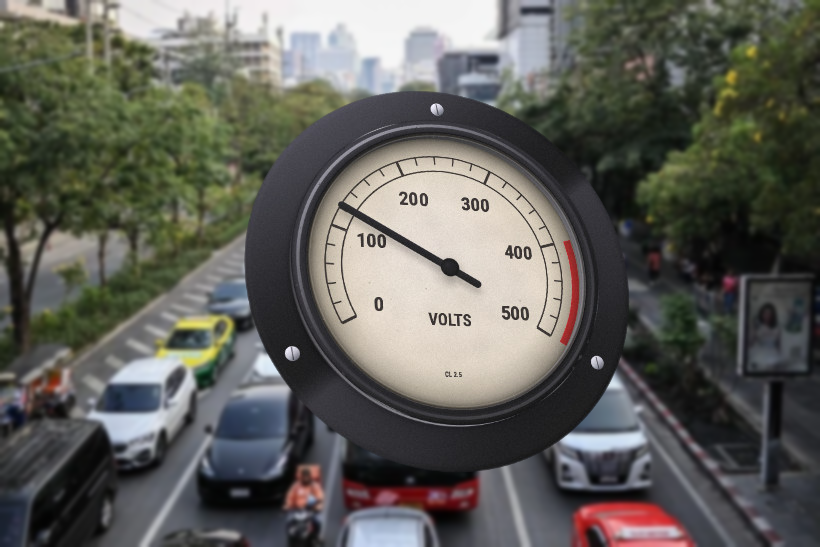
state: 120 V
